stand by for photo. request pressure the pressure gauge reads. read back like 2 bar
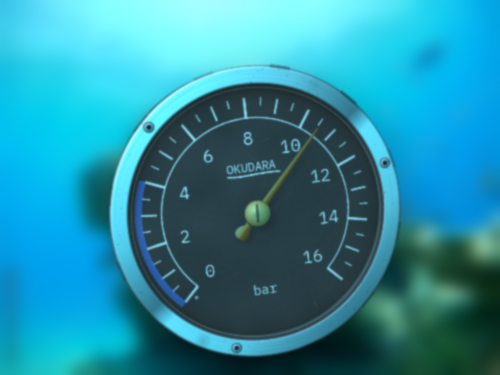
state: 10.5 bar
